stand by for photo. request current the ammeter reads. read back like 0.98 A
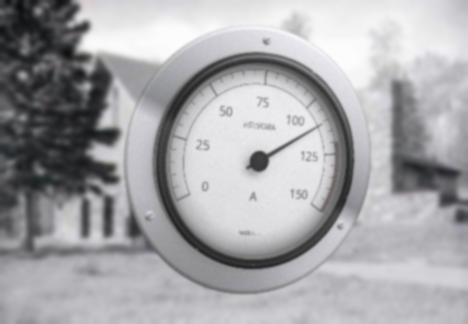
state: 110 A
